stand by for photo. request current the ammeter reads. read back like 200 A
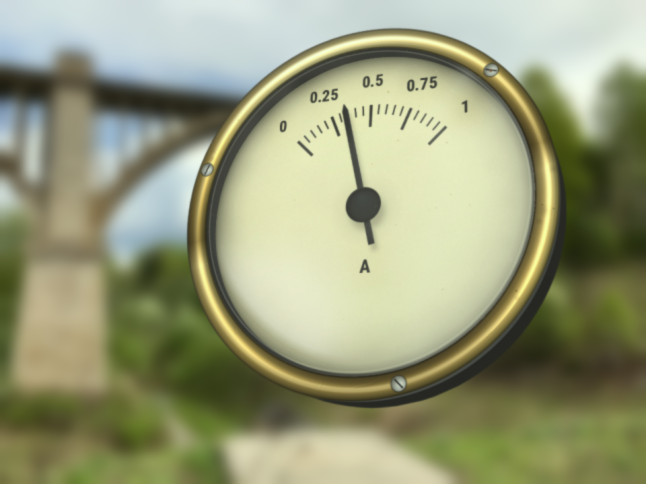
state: 0.35 A
